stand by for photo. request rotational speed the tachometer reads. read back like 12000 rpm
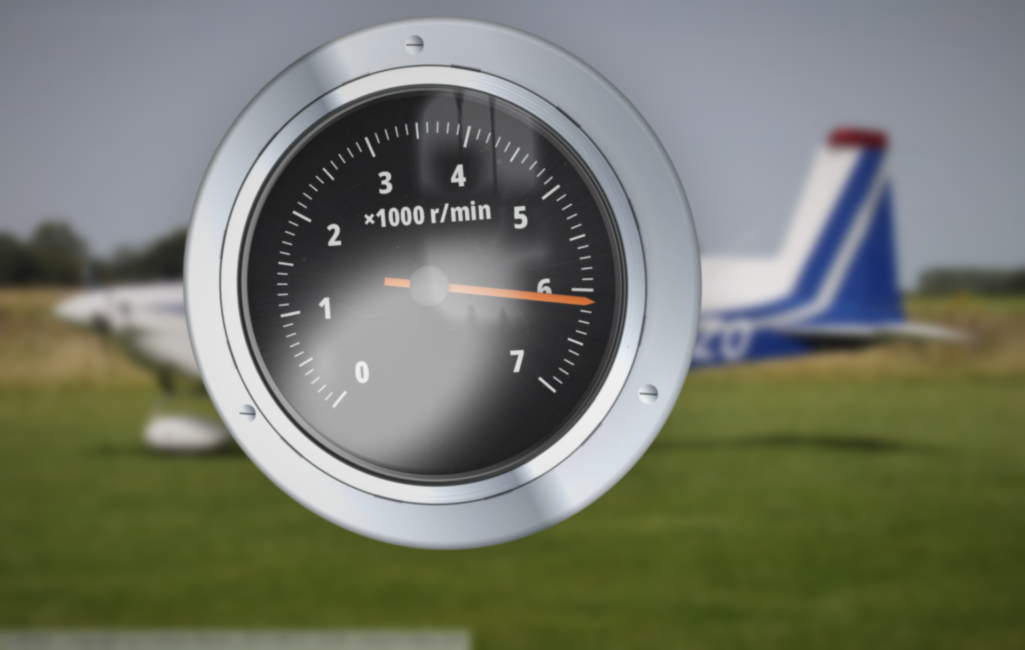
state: 6100 rpm
